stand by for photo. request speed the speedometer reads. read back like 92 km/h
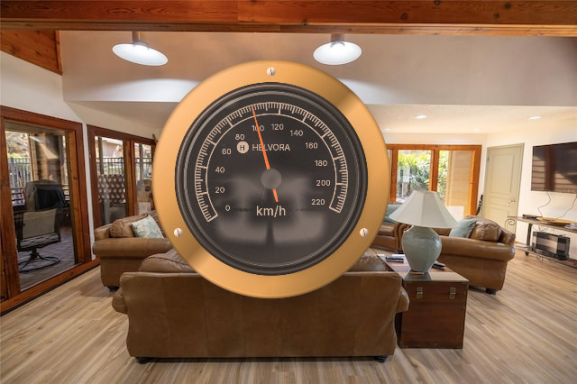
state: 100 km/h
